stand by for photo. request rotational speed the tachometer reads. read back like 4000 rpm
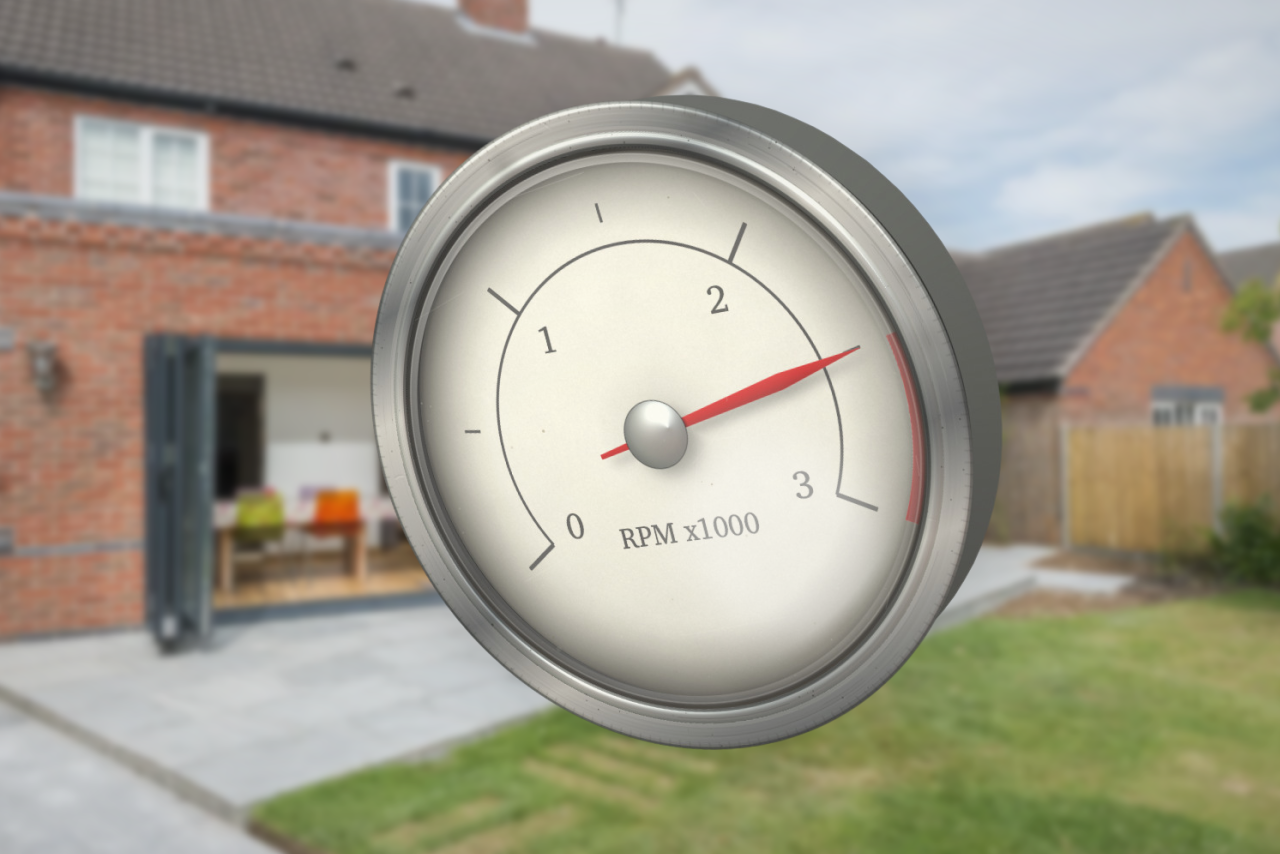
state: 2500 rpm
